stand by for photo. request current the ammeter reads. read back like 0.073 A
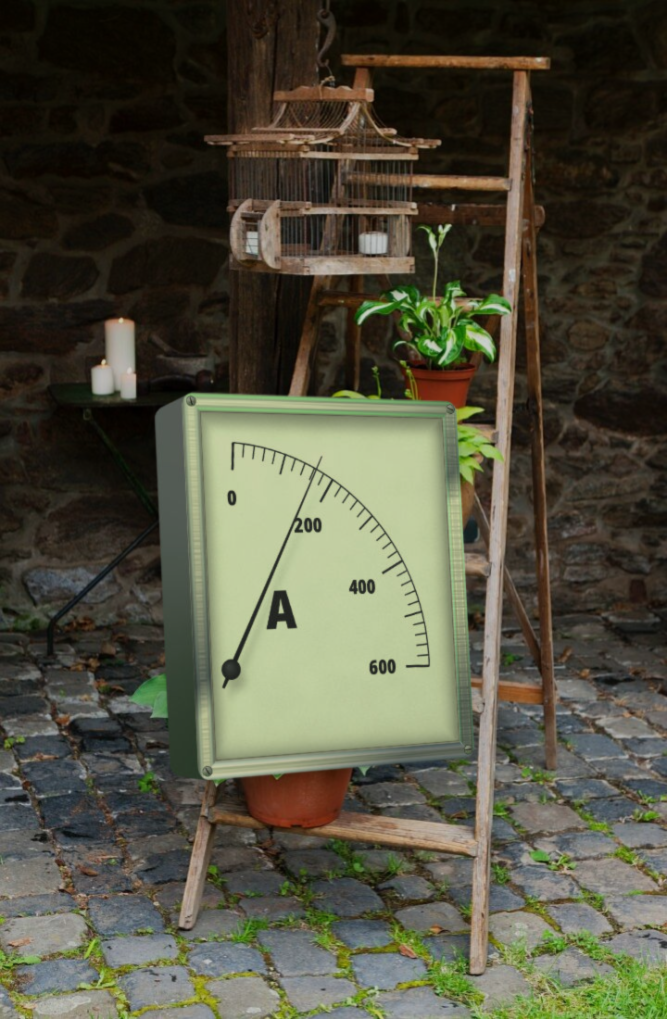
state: 160 A
